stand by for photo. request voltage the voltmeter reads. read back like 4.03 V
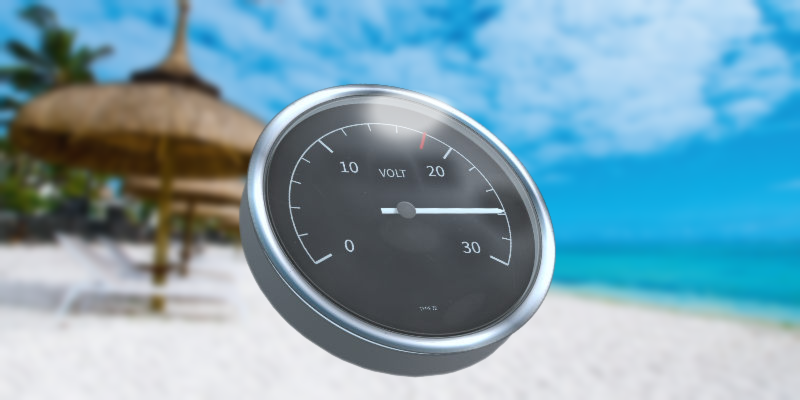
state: 26 V
